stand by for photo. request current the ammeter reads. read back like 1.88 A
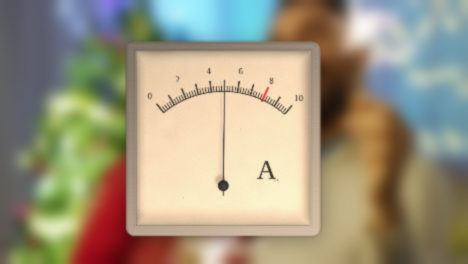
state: 5 A
